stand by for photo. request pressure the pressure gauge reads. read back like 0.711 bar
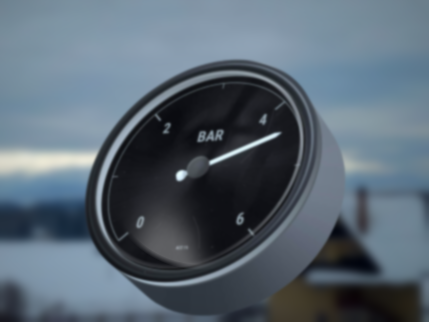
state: 4.5 bar
